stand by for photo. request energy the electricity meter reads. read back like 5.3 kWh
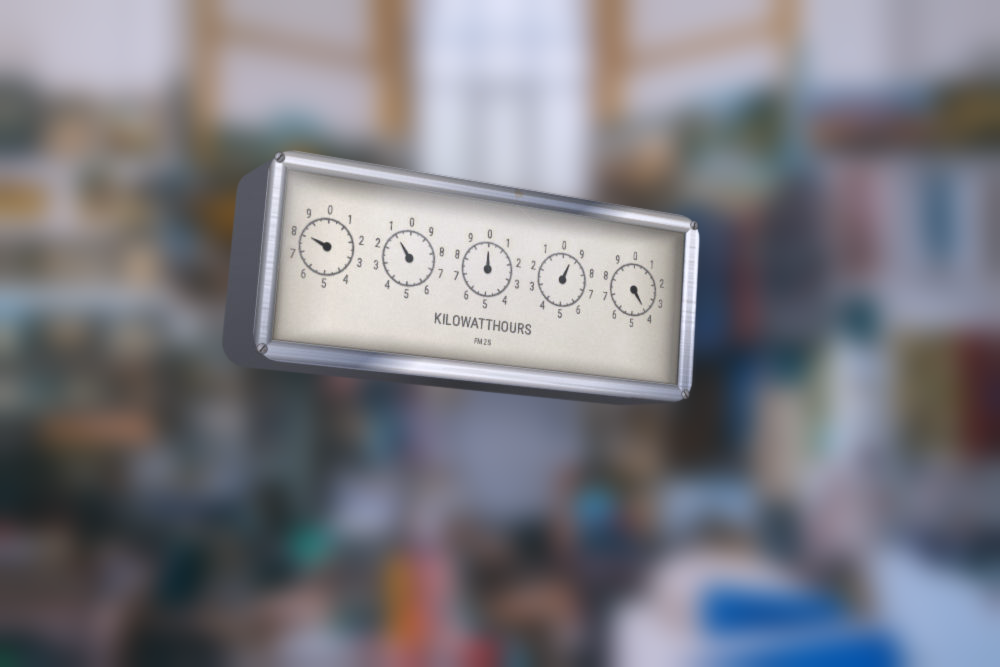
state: 80994 kWh
